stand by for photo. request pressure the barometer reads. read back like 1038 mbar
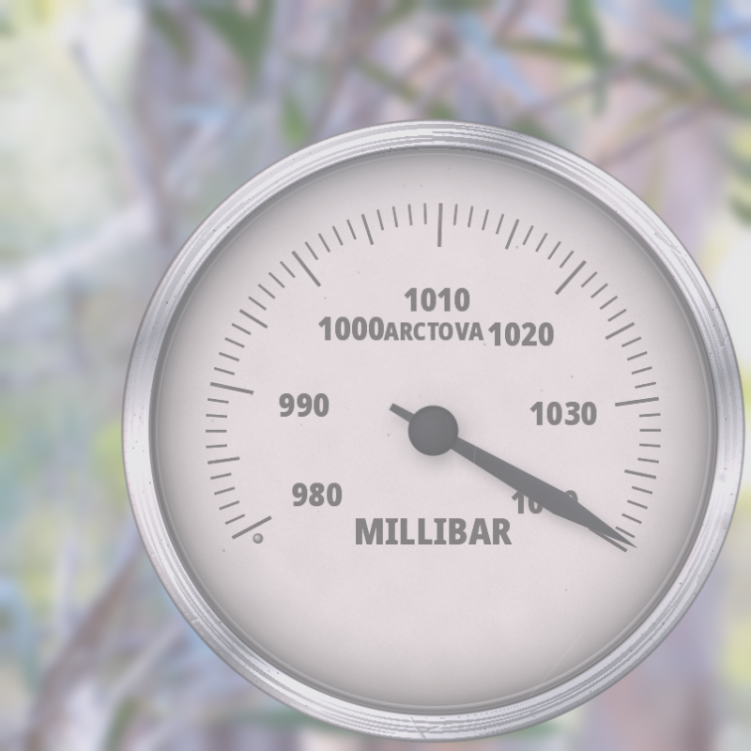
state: 1039.5 mbar
